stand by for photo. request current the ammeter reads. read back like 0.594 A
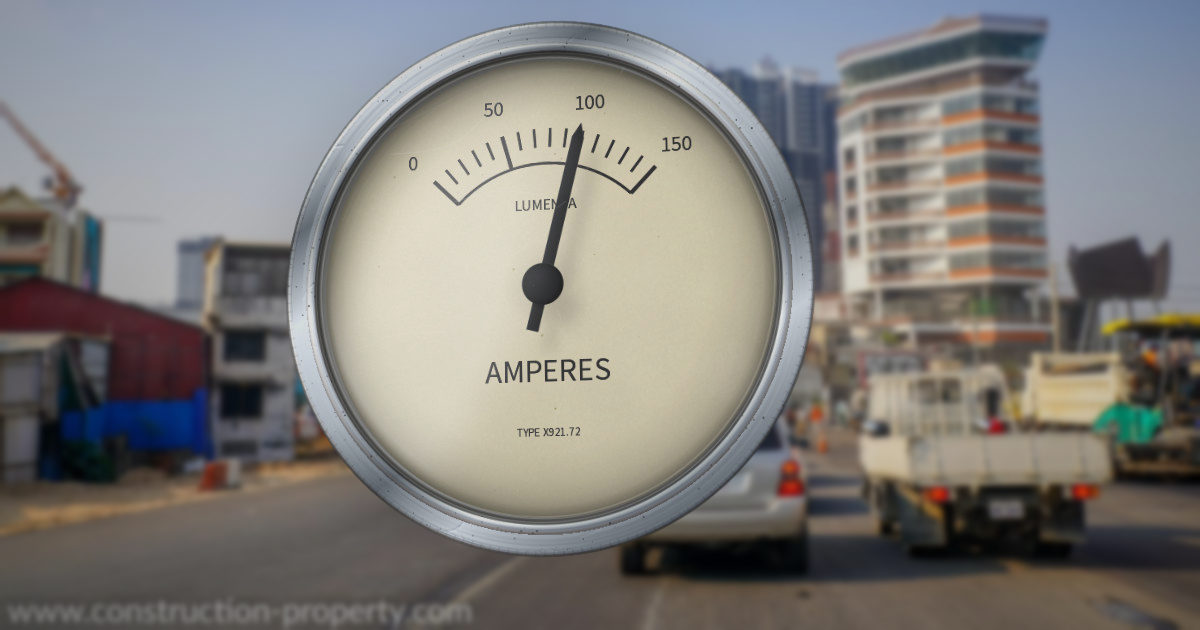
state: 100 A
